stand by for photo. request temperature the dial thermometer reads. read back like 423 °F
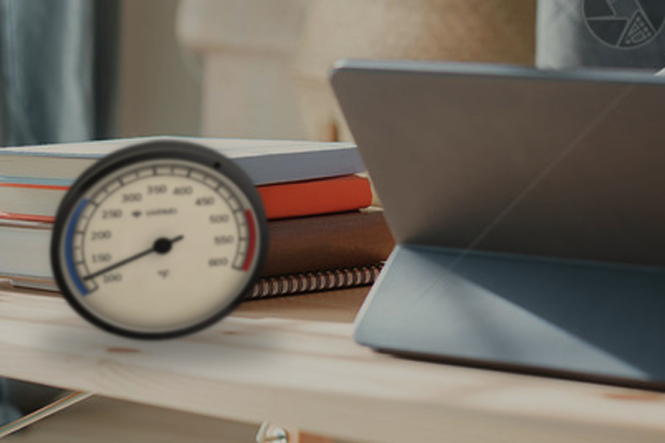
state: 125 °F
